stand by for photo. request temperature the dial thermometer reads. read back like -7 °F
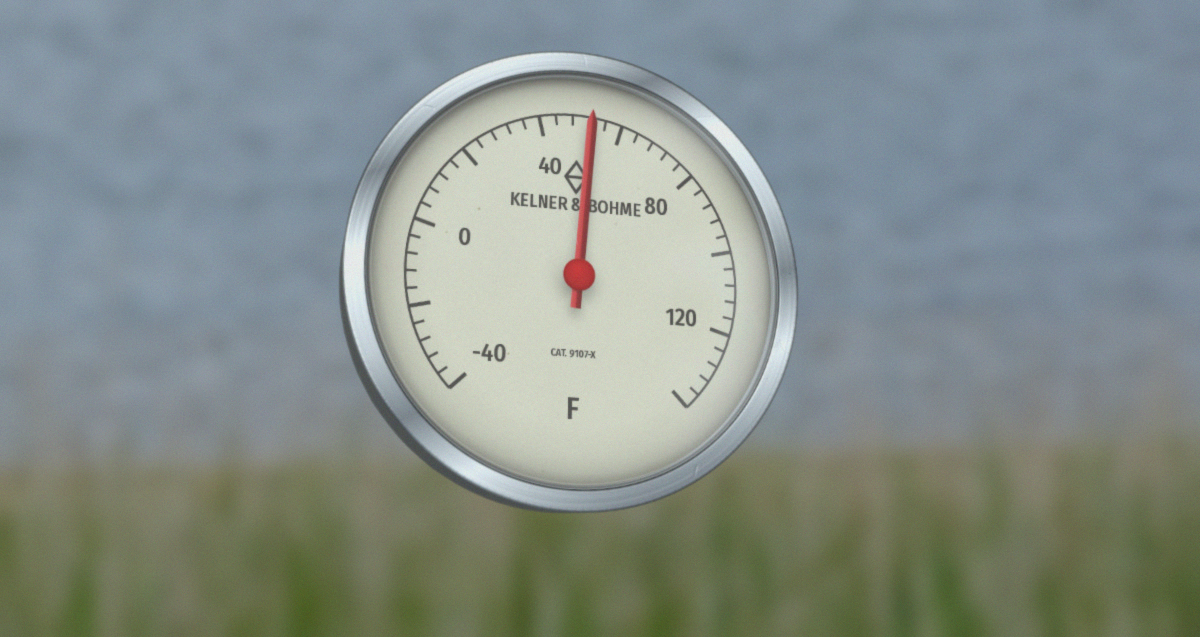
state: 52 °F
